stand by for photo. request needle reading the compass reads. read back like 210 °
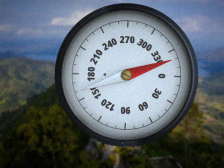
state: 340 °
